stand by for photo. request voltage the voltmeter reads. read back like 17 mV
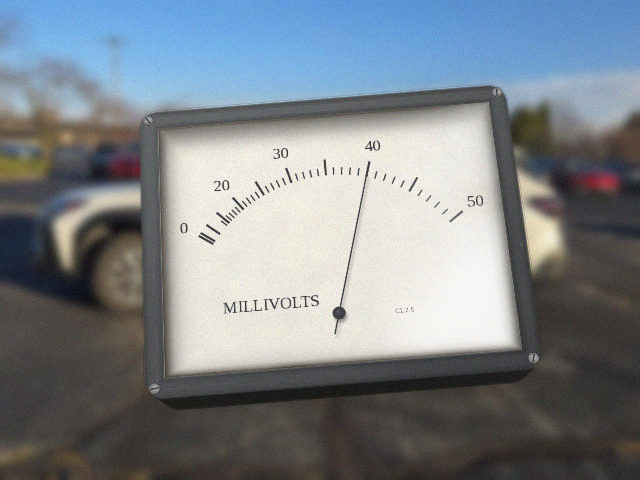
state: 40 mV
